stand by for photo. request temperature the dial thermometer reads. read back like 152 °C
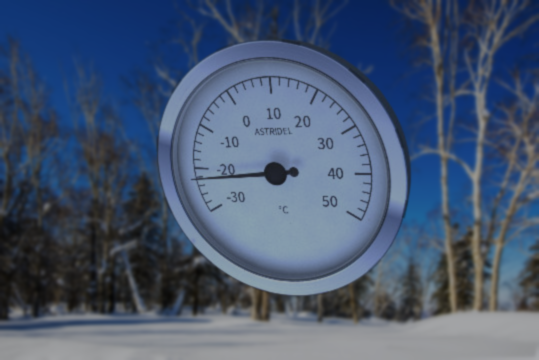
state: -22 °C
